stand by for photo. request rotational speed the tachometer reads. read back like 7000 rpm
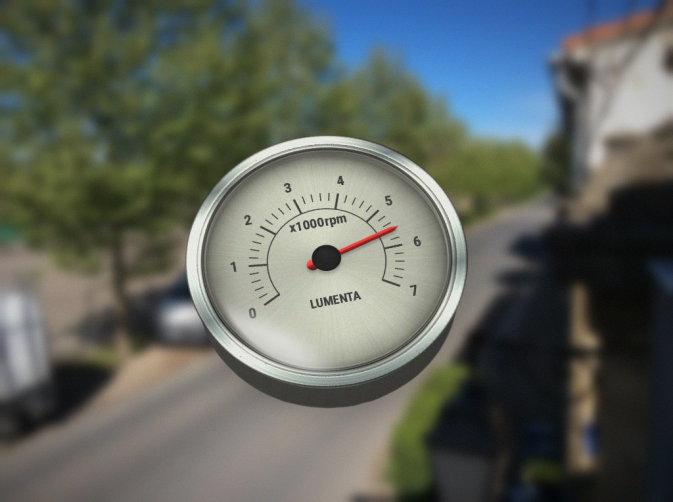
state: 5600 rpm
